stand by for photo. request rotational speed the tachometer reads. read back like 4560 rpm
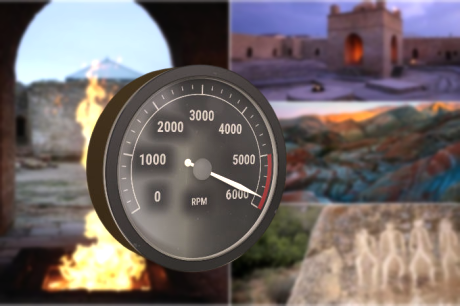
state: 5800 rpm
